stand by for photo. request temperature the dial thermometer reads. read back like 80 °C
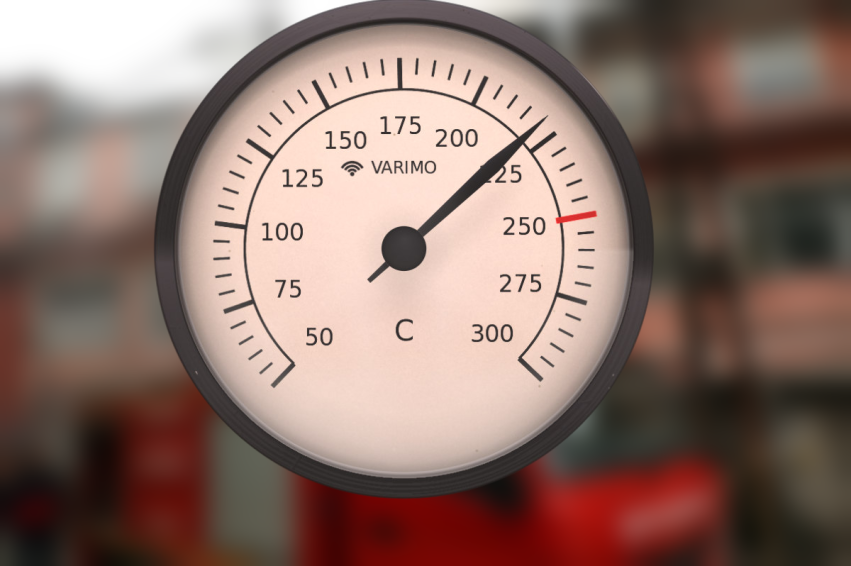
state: 220 °C
